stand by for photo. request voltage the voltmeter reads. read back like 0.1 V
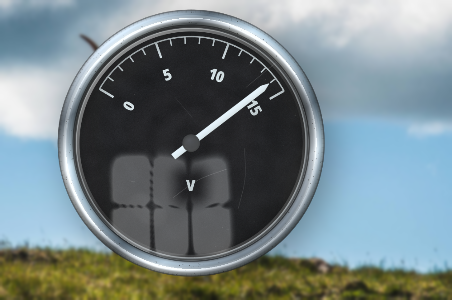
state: 14 V
